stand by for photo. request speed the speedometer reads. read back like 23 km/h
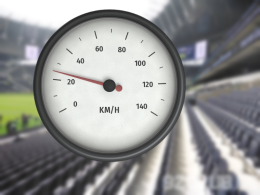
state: 25 km/h
